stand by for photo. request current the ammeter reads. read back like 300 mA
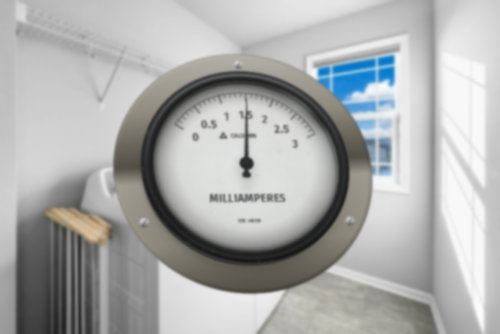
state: 1.5 mA
